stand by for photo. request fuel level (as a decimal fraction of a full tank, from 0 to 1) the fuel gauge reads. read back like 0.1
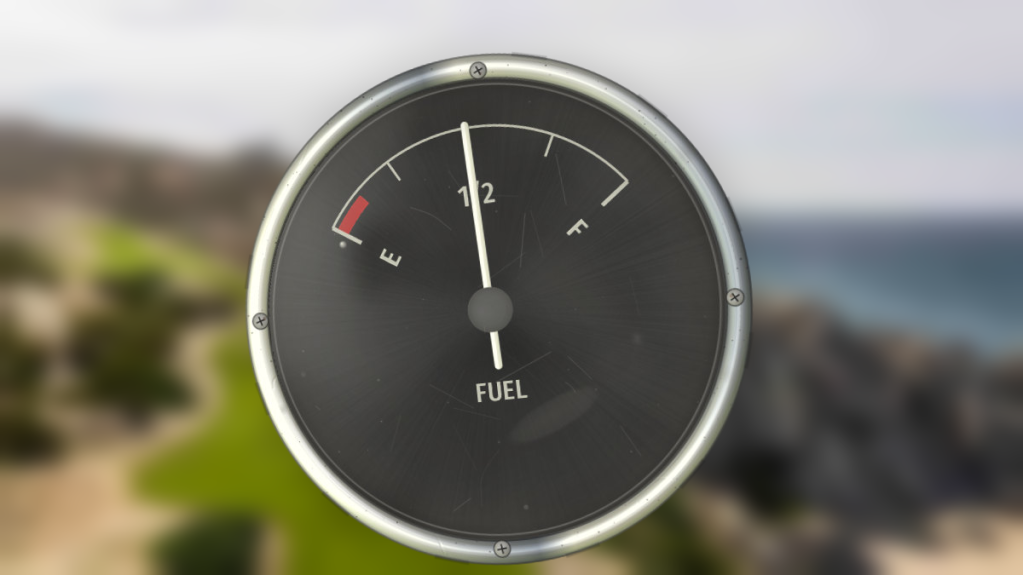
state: 0.5
